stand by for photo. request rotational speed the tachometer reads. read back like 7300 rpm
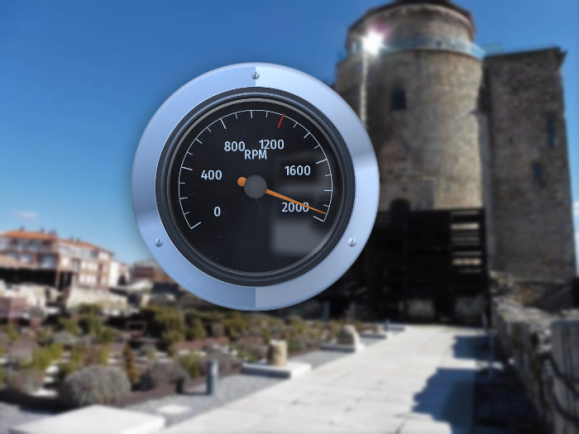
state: 1950 rpm
